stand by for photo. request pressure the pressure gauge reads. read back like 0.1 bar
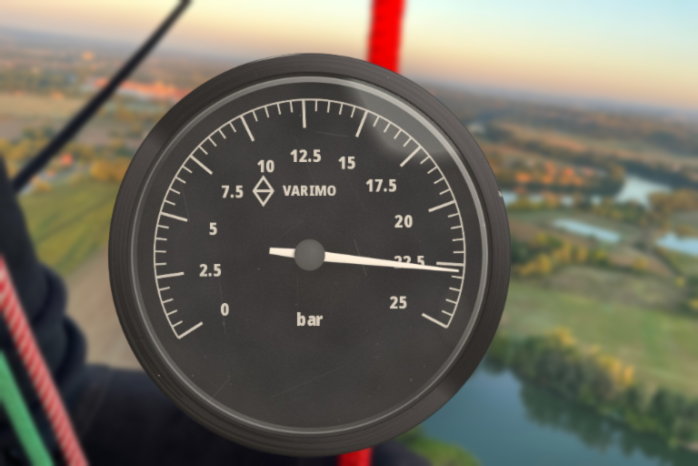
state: 22.75 bar
